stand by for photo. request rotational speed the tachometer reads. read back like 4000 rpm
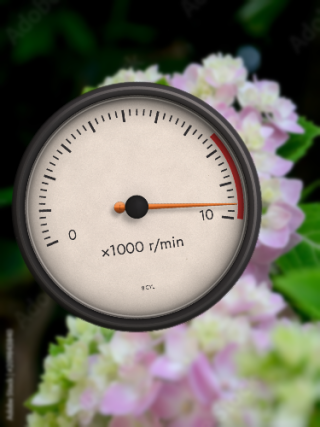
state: 9600 rpm
